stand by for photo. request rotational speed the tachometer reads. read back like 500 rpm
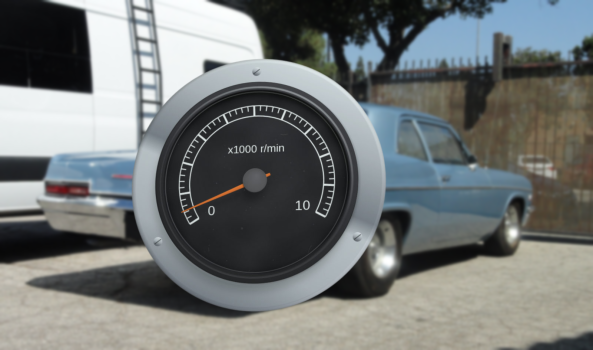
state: 400 rpm
